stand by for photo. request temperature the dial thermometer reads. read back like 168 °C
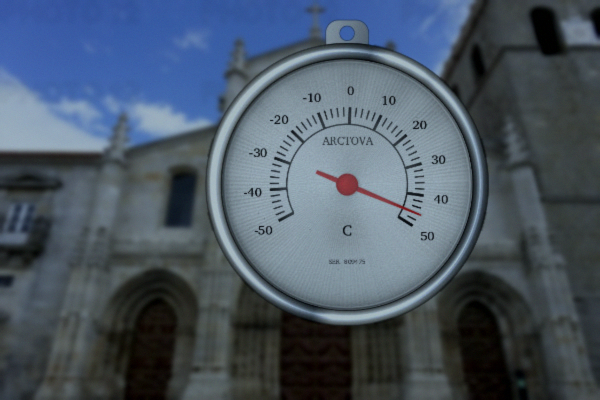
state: 46 °C
